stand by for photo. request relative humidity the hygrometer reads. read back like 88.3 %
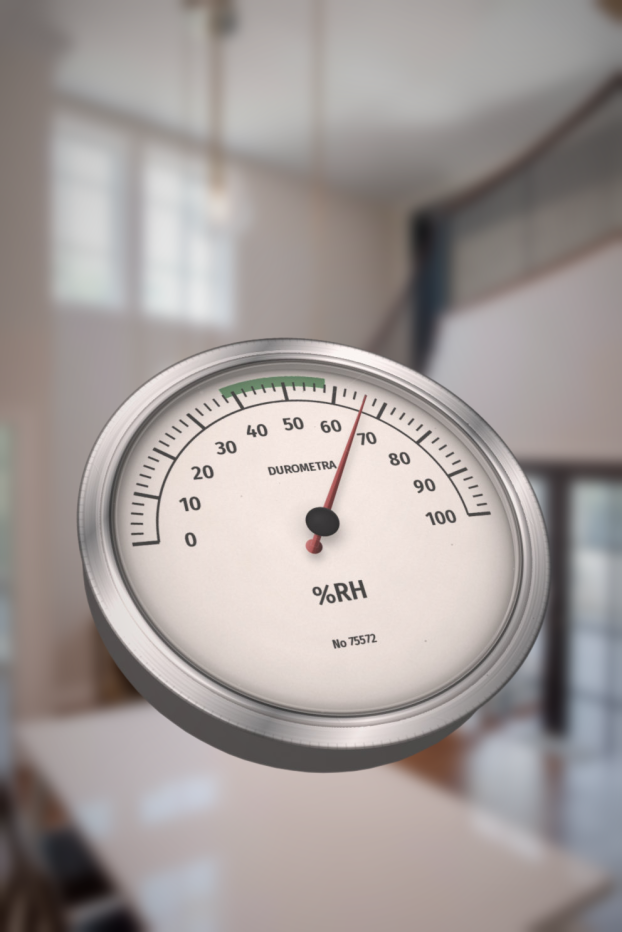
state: 66 %
